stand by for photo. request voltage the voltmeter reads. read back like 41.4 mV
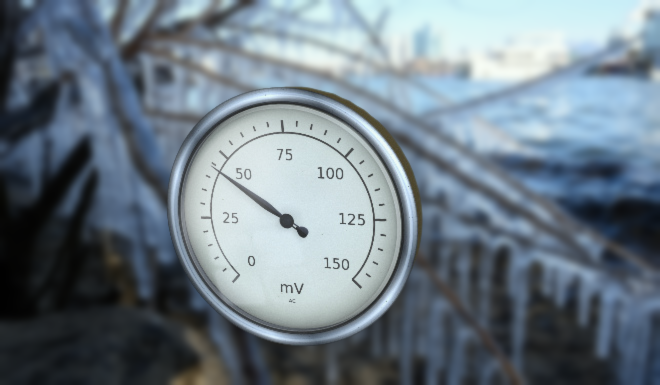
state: 45 mV
